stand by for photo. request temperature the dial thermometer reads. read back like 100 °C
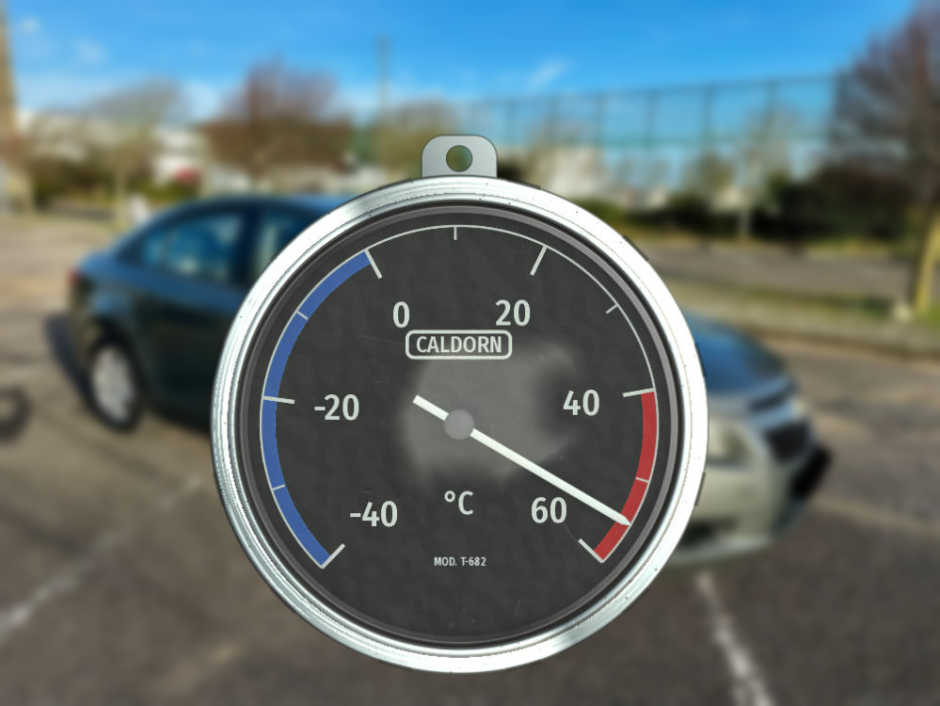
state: 55 °C
